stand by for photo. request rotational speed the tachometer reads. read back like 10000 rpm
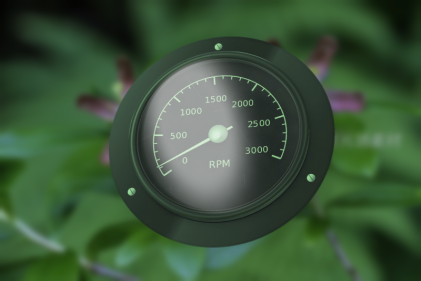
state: 100 rpm
